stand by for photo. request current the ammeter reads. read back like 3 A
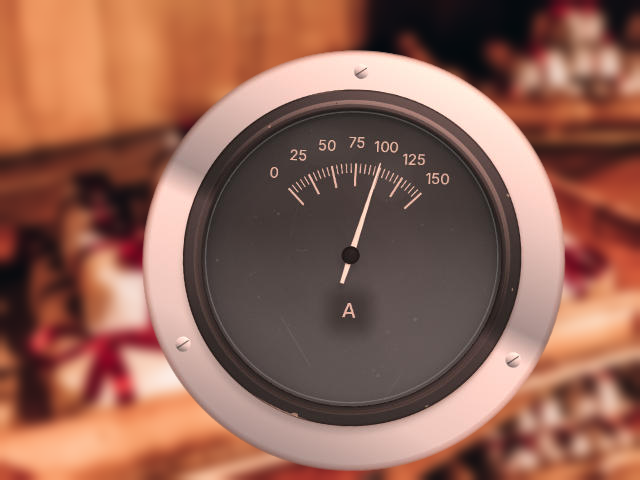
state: 100 A
